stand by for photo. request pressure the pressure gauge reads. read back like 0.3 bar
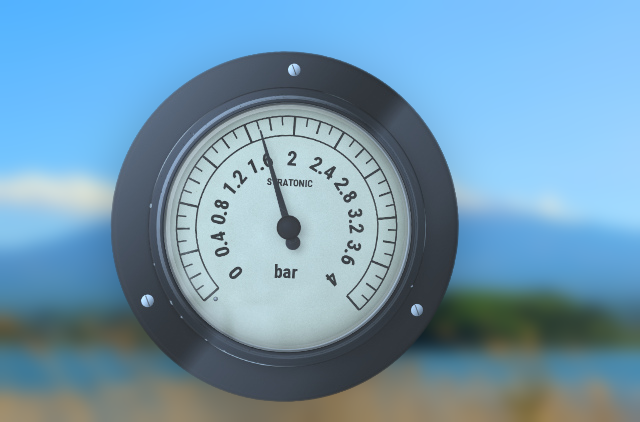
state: 1.7 bar
